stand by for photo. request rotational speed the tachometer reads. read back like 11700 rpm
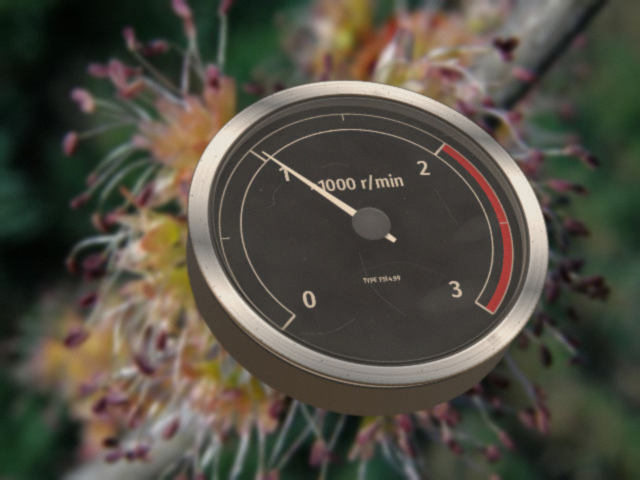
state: 1000 rpm
